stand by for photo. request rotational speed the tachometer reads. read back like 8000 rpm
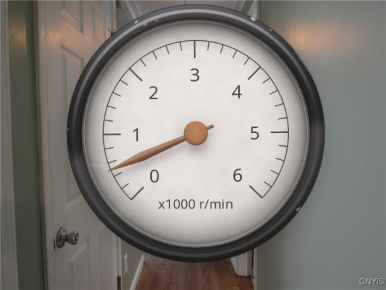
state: 500 rpm
